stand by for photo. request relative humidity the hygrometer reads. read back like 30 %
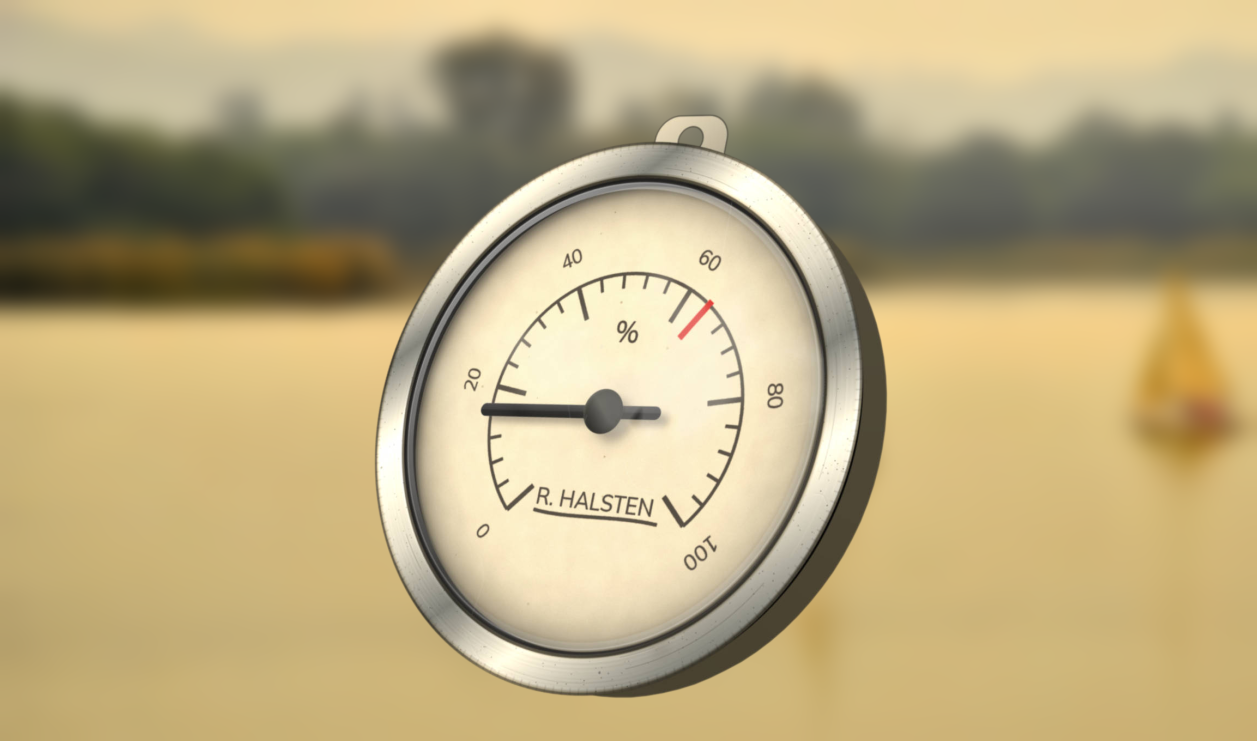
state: 16 %
